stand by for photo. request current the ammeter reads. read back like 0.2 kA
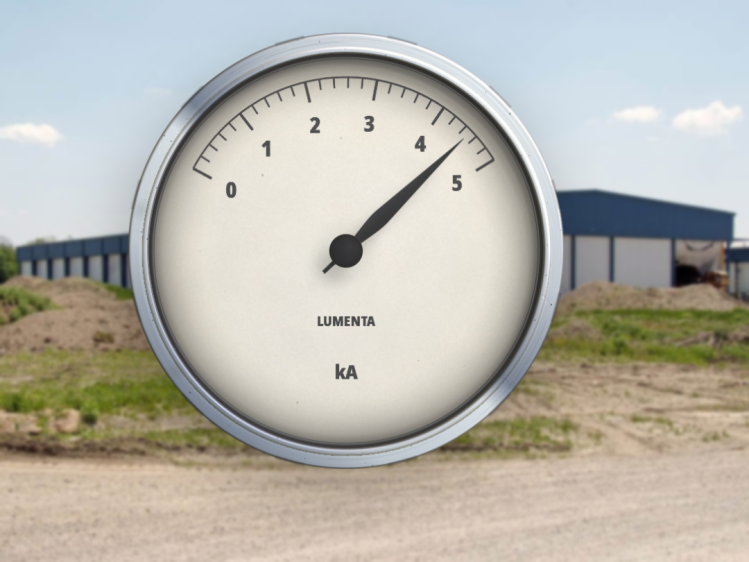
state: 4.5 kA
